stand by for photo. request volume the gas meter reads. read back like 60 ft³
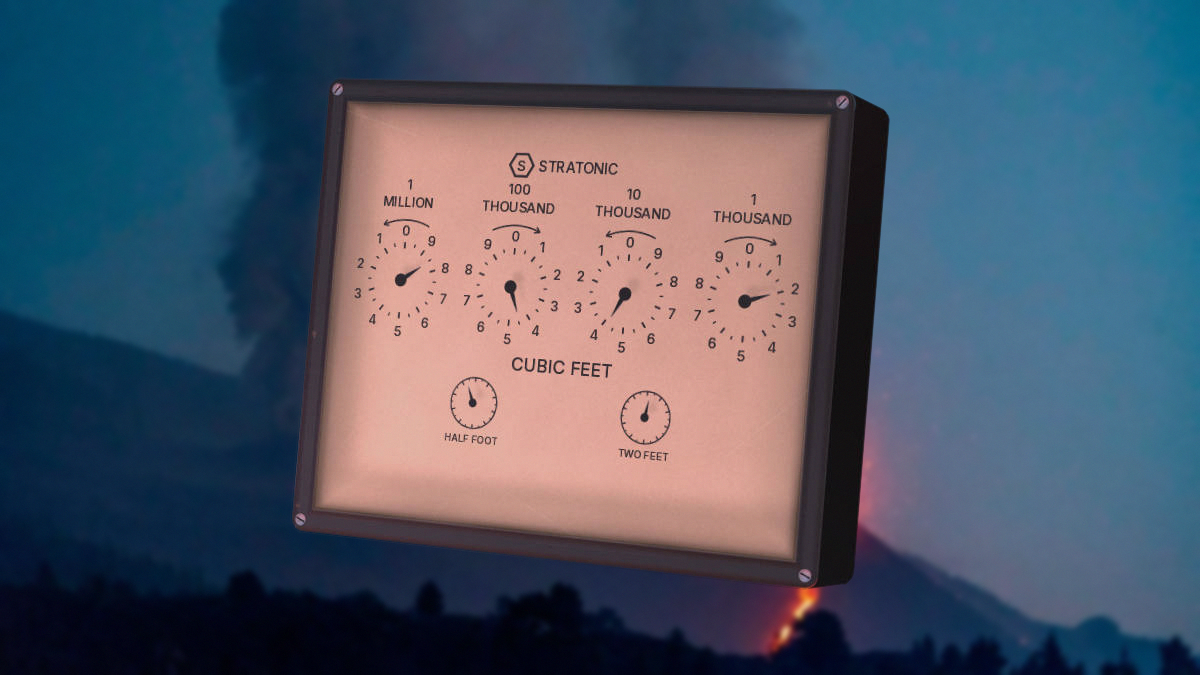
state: 844200 ft³
